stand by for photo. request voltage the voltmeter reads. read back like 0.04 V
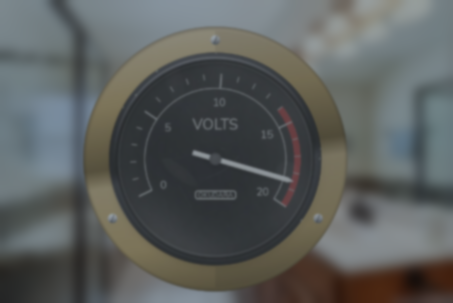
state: 18.5 V
